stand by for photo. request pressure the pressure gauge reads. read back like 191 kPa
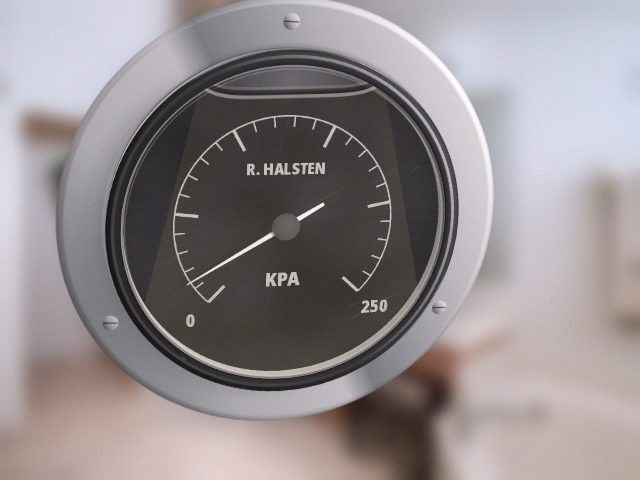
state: 15 kPa
